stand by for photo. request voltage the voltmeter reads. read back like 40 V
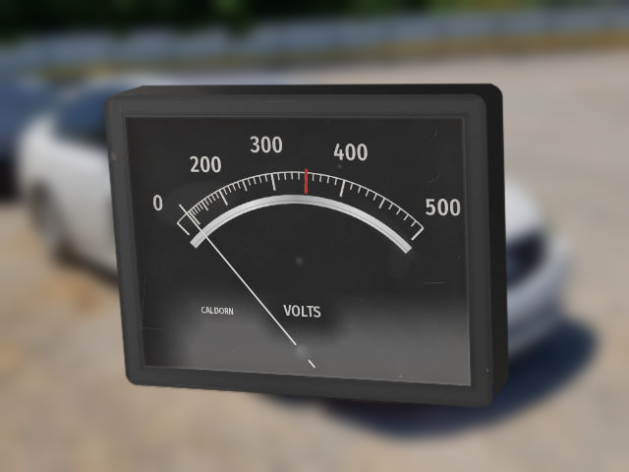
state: 100 V
